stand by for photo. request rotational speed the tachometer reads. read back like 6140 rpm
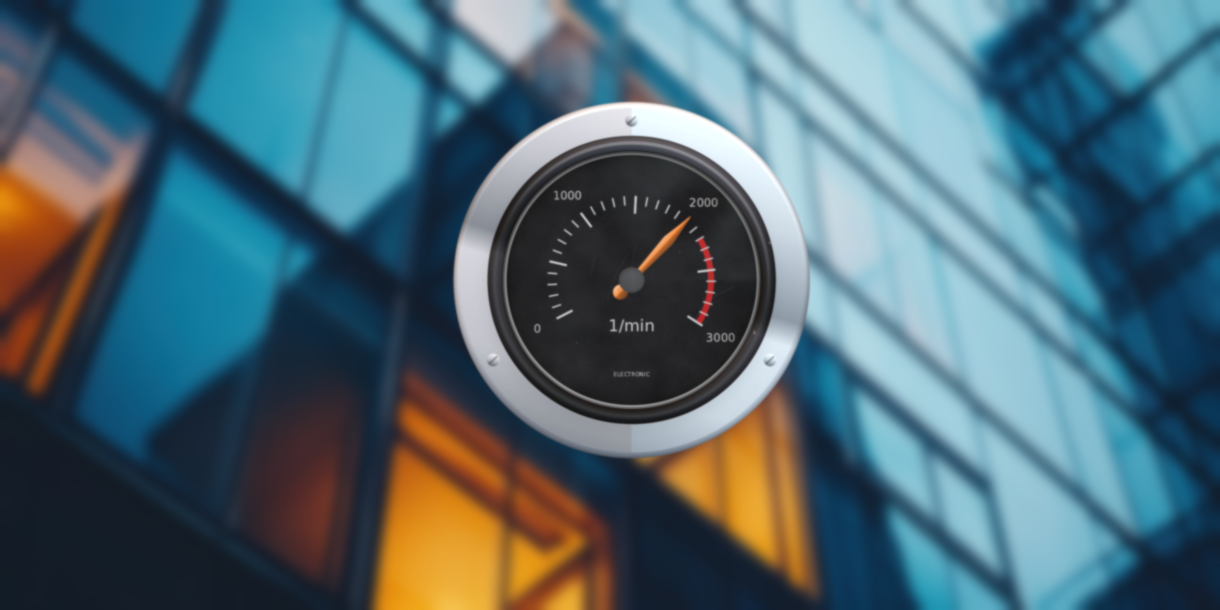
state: 2000 rpm
